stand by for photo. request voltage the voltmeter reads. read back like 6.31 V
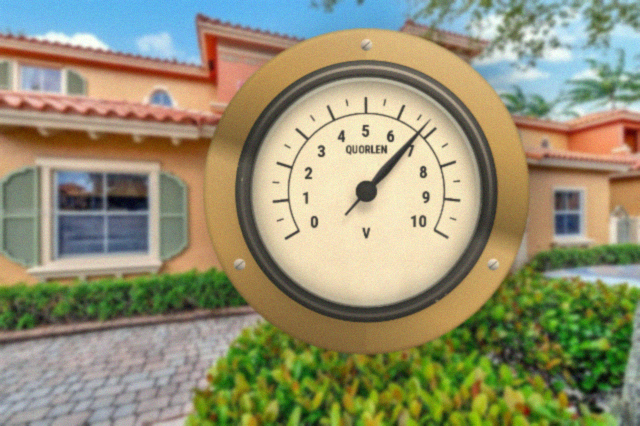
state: 6.75 V
